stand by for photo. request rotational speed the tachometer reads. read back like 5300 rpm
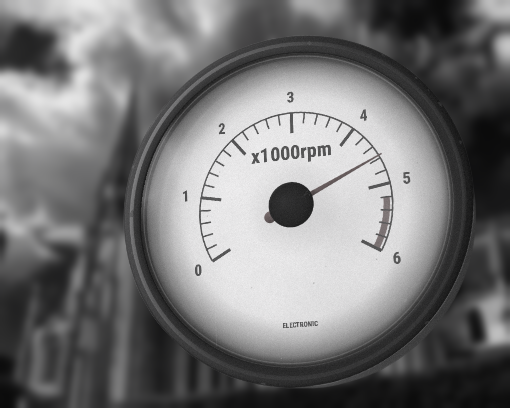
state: 4600 rpm
